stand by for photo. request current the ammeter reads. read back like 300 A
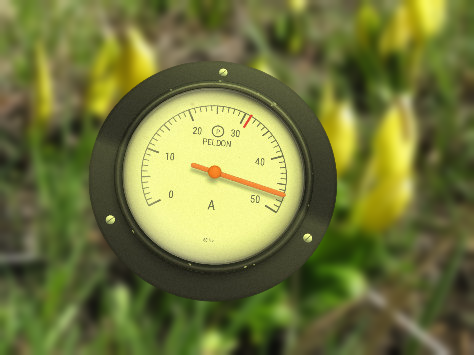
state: 47 A
